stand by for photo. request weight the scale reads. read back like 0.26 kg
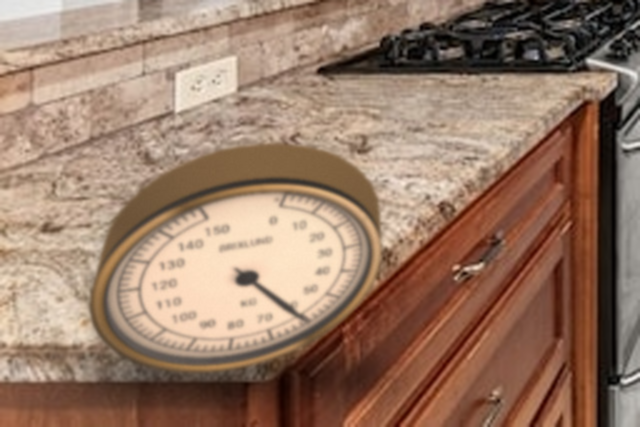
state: 60 kg
